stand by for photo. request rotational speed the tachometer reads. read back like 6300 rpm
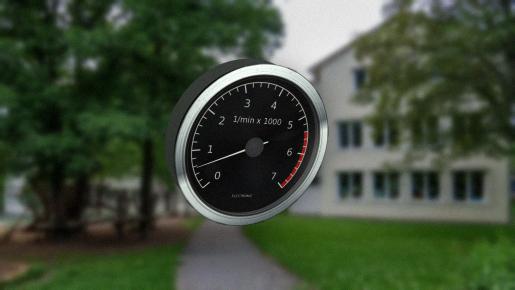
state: 600 rpm
